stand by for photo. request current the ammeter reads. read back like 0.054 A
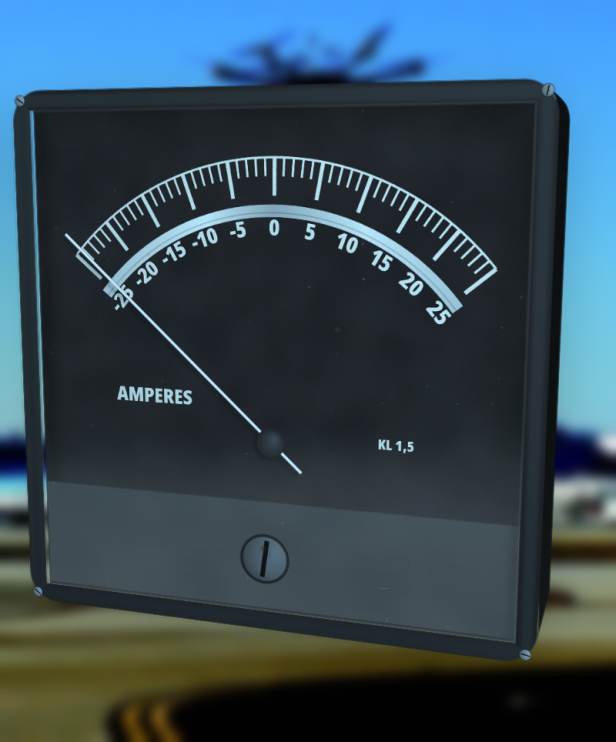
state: -24 A
